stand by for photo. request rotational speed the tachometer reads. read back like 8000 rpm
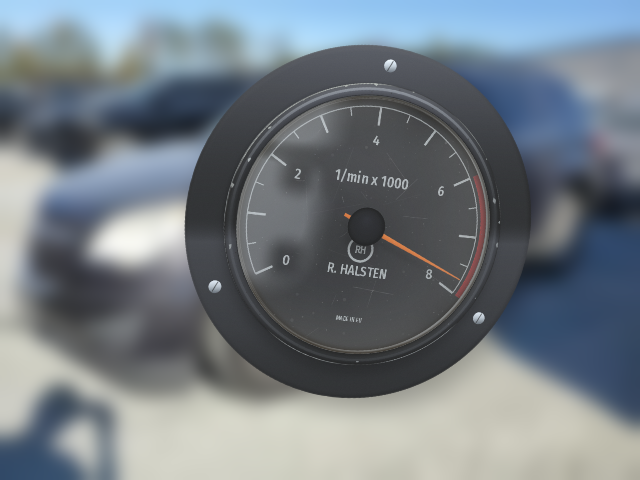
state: 7750 rpm
